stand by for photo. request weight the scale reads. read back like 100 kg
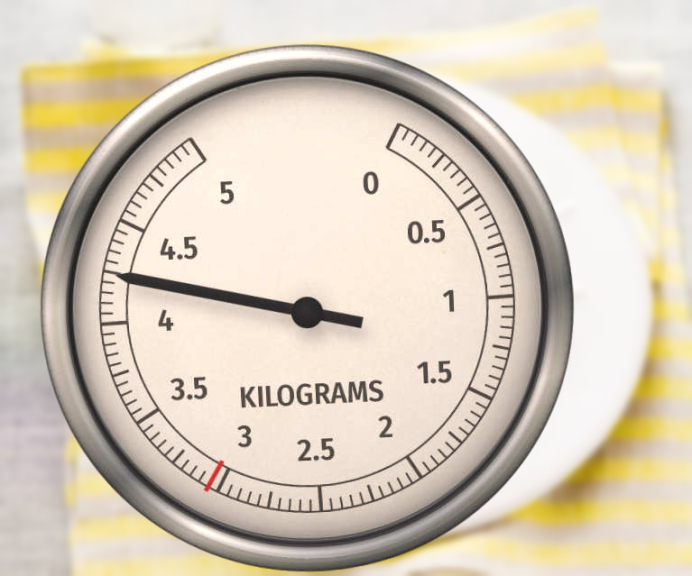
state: 4.25 kg
